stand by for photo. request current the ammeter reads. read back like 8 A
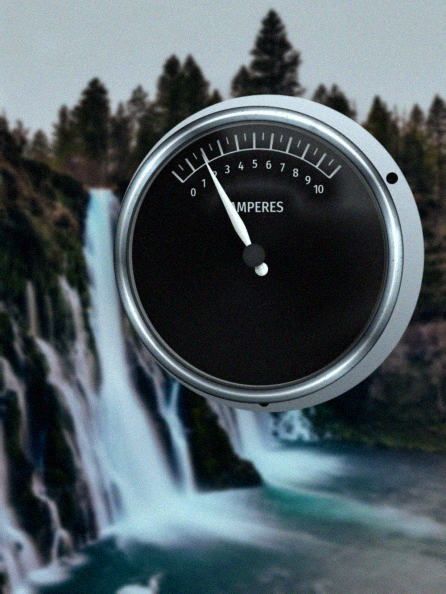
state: 2 A
